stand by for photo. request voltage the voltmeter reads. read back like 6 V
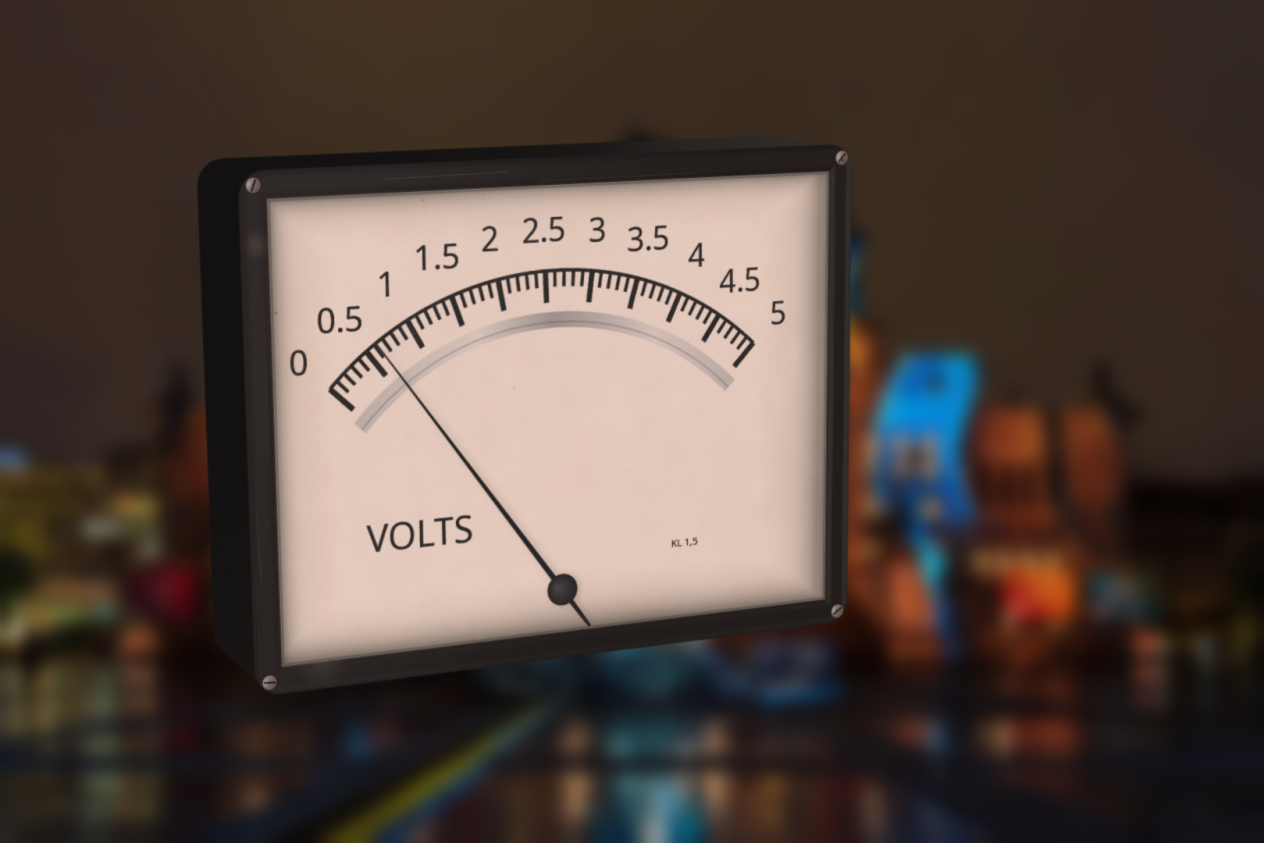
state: 0.6 V
